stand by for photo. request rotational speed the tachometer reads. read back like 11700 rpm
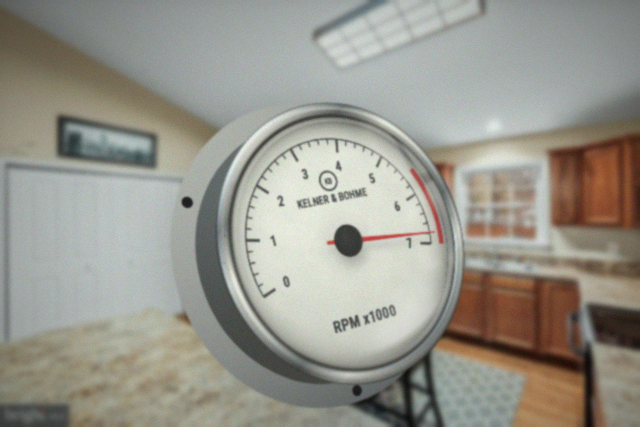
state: 6800 rpm
